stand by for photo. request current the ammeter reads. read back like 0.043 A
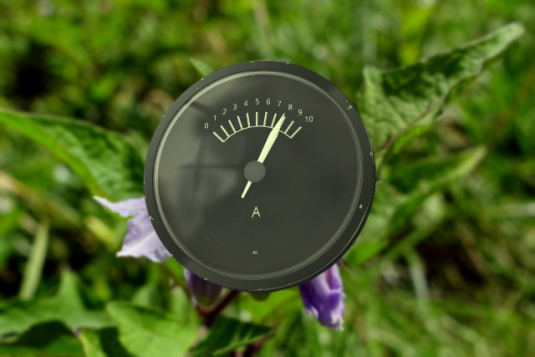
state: 8 A
